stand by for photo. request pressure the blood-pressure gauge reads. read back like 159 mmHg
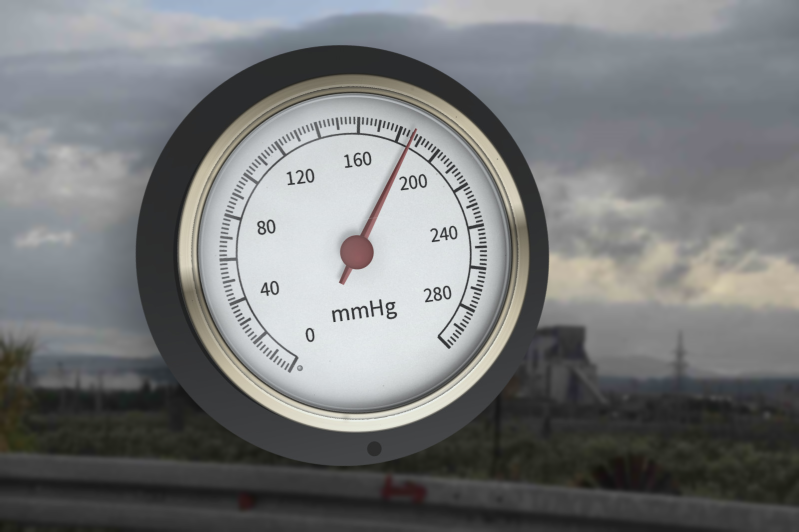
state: 186 mmHg
